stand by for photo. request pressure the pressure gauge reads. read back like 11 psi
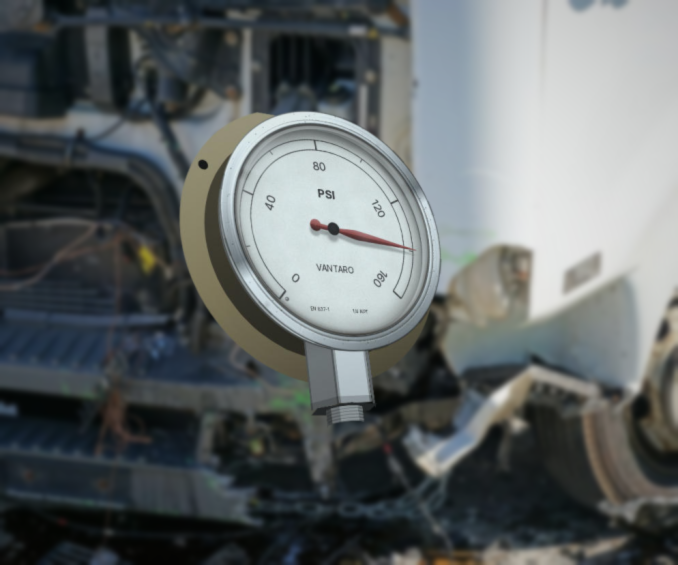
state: 140 psi
